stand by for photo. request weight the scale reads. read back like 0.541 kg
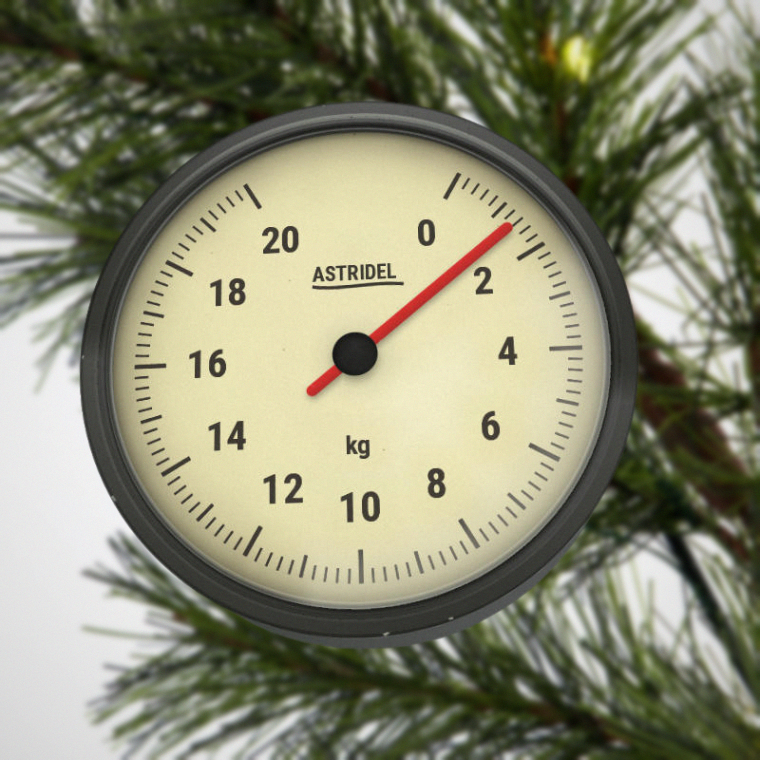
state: 1.4 kg
